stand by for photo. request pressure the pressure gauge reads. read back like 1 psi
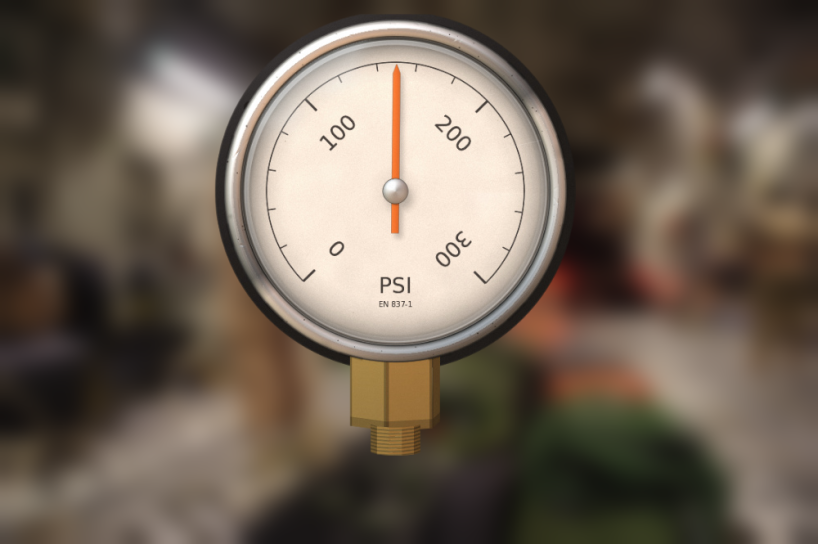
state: 150 psi
